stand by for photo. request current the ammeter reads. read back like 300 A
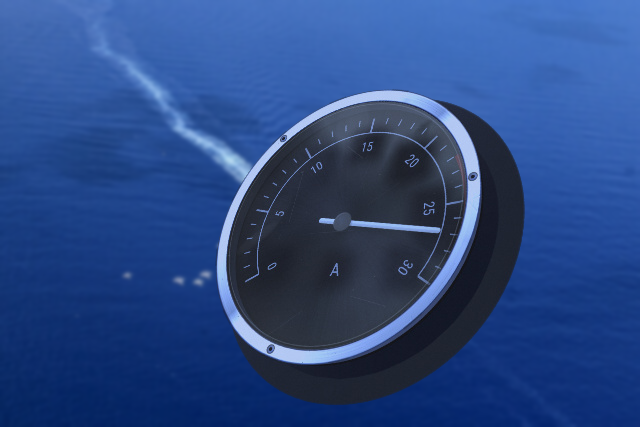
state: 27 A
